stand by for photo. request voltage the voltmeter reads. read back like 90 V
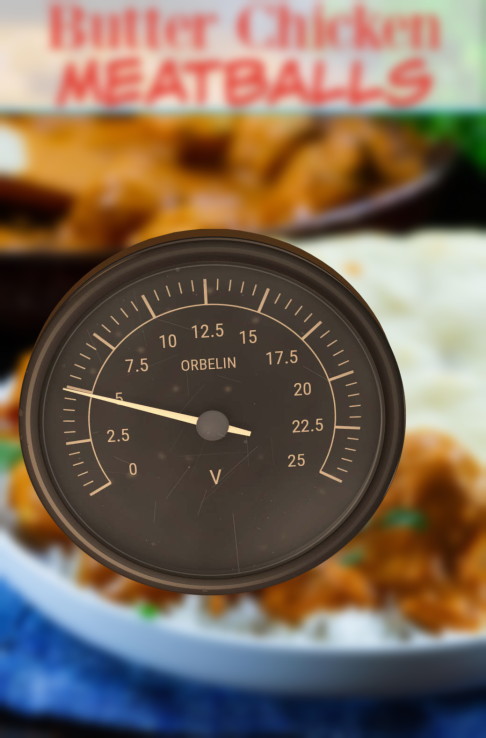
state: 5 V
